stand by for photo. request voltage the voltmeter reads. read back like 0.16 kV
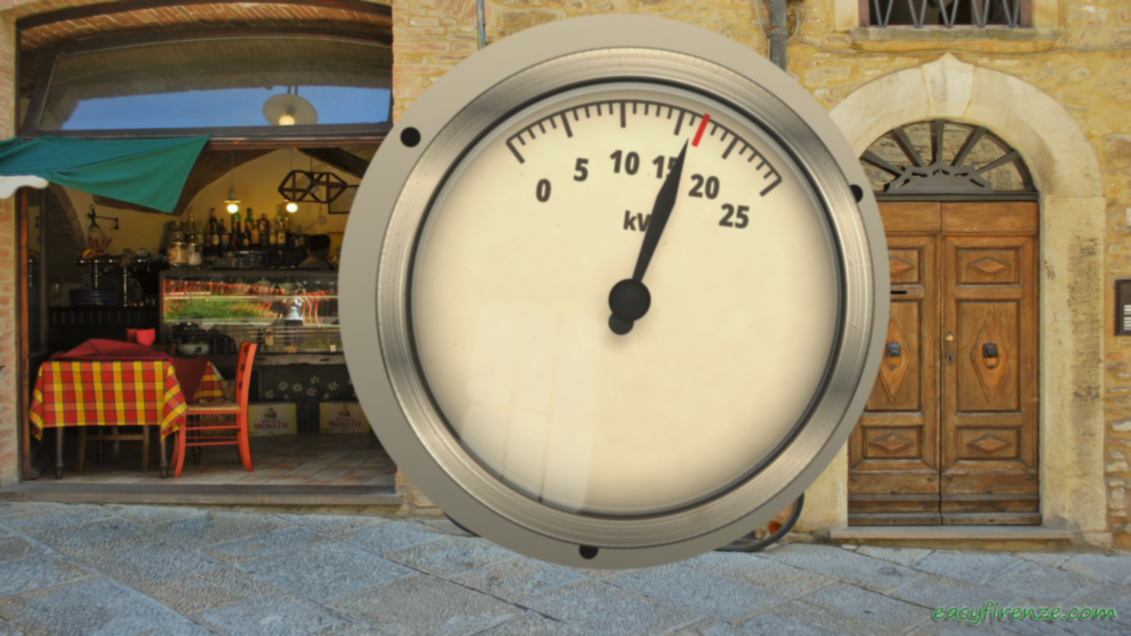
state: 16 kV
